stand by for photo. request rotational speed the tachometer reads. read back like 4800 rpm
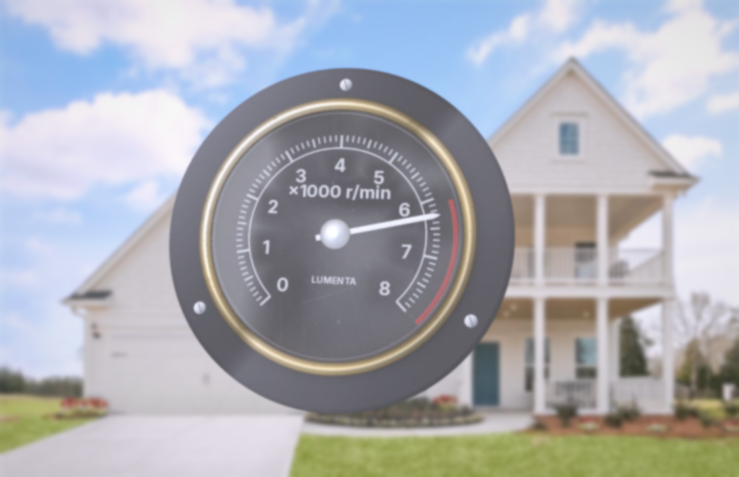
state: 6300 rpm
